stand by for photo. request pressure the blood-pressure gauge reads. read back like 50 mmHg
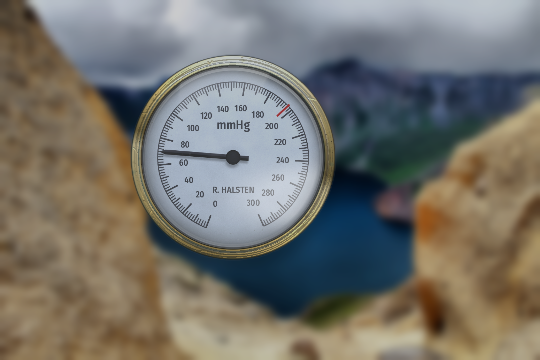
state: 70 mmHg
